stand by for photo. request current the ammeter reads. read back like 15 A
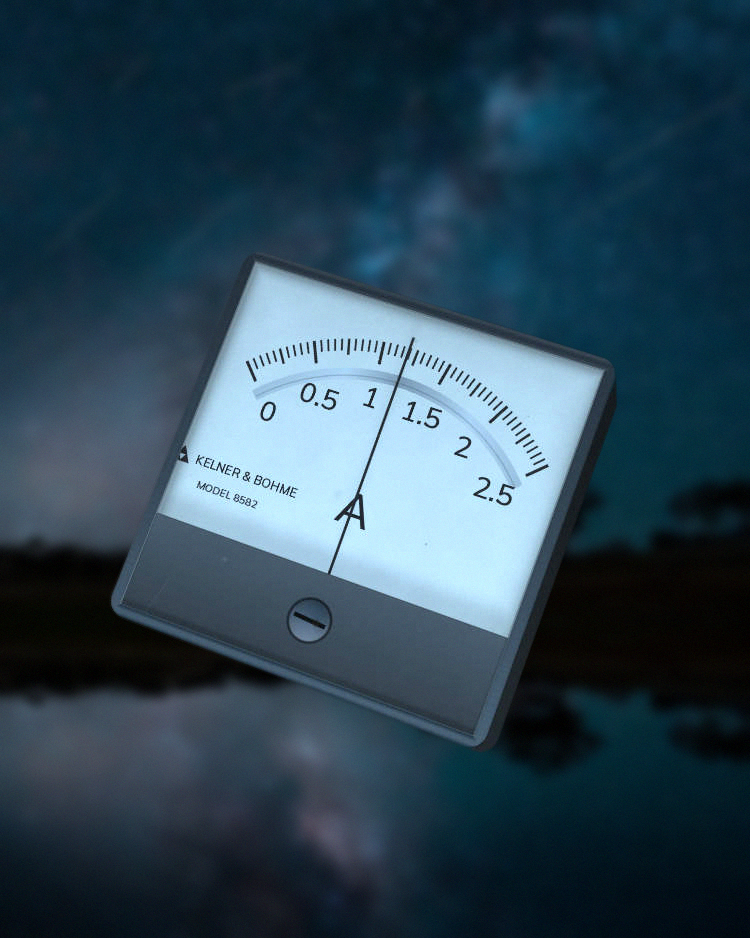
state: 1.2 A
